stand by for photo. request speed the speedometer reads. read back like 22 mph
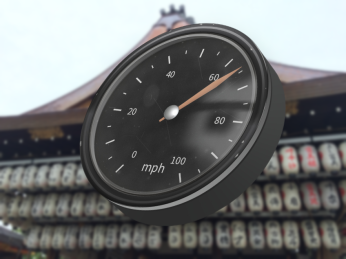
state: 65 mph
